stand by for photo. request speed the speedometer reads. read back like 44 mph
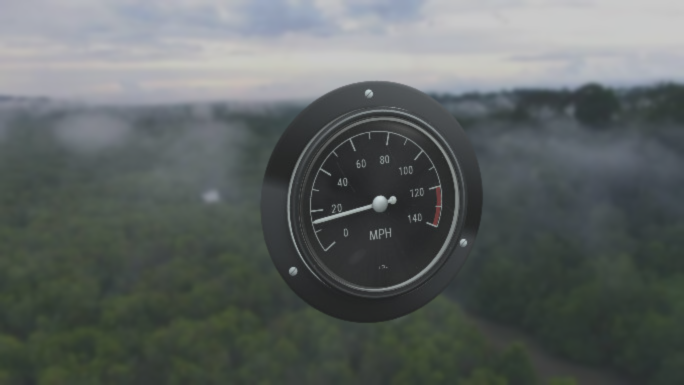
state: 15 mph
